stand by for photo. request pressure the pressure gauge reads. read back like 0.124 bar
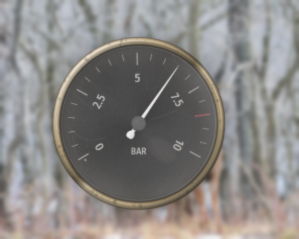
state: 6.5 bar
